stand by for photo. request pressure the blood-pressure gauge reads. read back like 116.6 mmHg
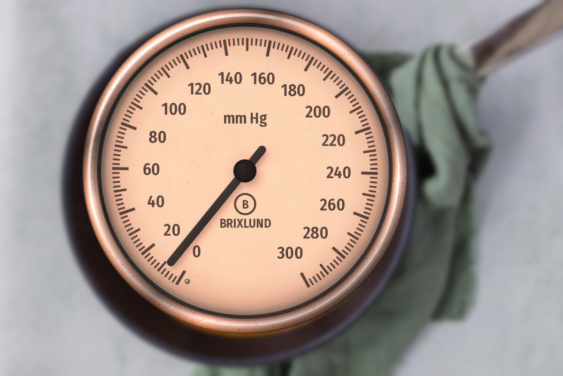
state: 8 mmHg
